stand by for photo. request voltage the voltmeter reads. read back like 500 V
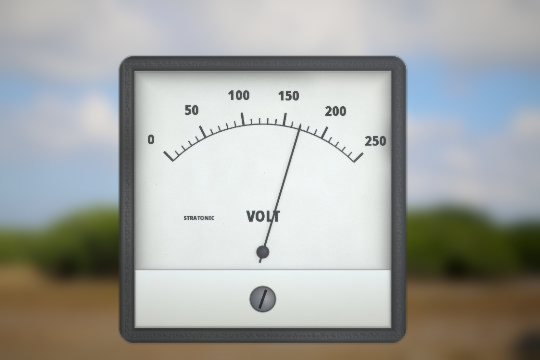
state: 170 V
